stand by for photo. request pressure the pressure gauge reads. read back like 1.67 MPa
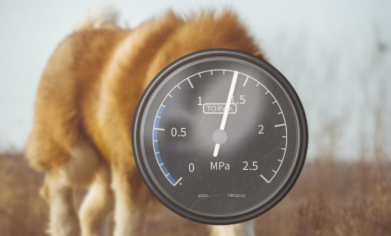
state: 1.4 MPa
